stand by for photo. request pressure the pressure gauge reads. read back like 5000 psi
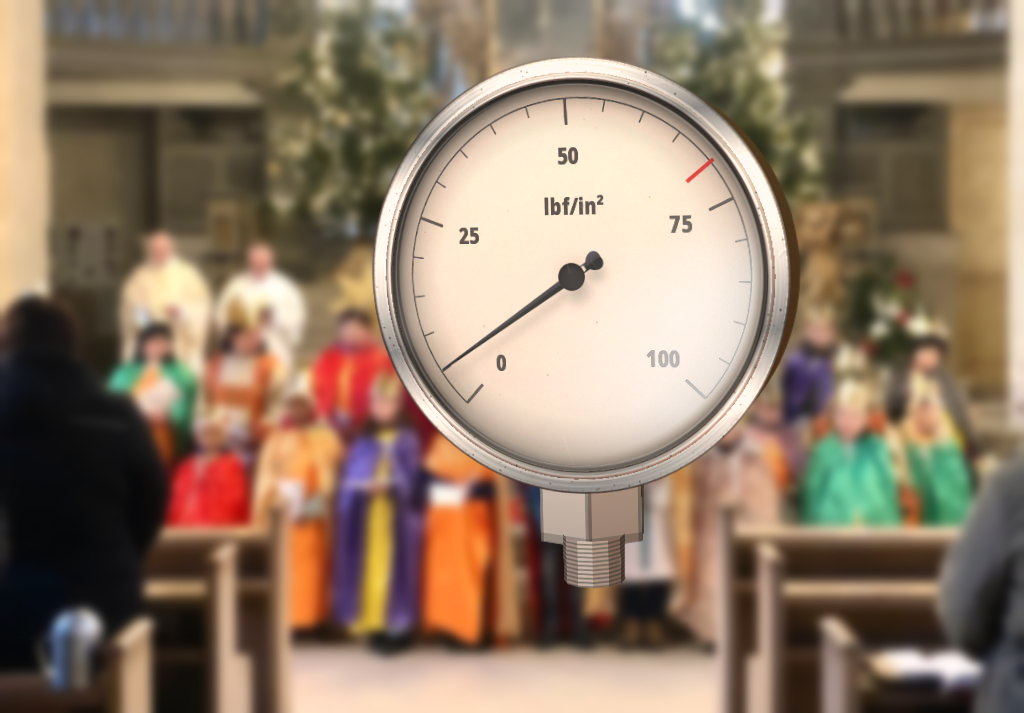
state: 5 psi
